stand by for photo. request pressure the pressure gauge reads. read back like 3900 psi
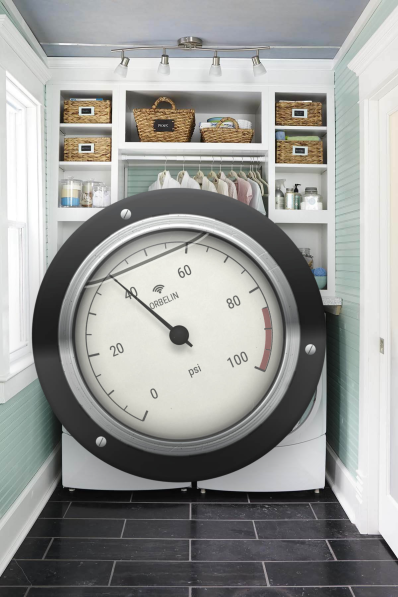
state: 40 psi
